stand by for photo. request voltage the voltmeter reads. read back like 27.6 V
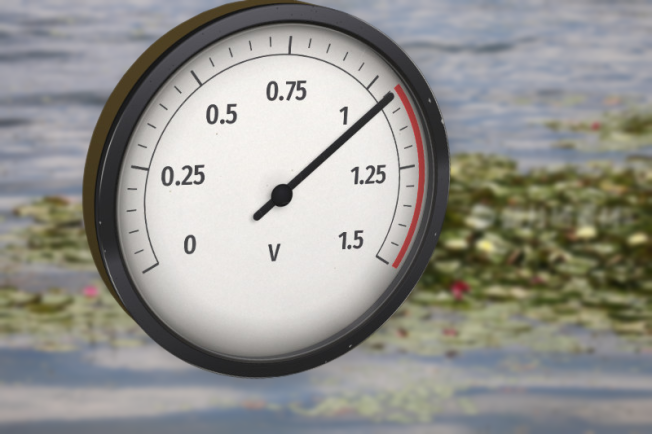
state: 1.05 V
